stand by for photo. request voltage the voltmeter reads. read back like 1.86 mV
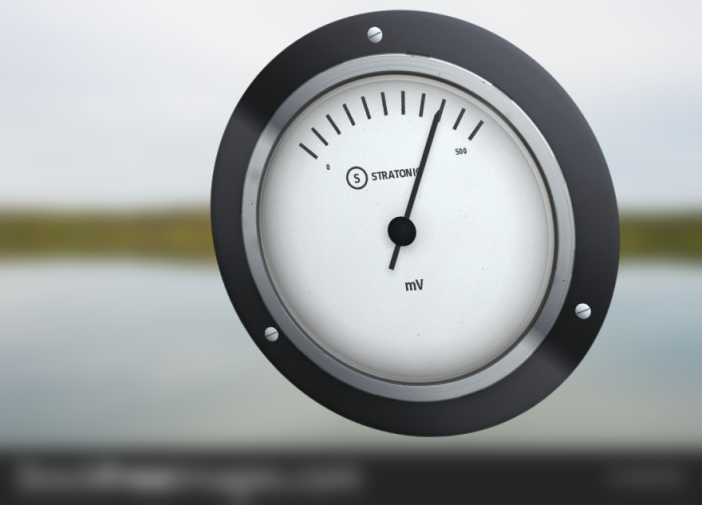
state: 400 mV
